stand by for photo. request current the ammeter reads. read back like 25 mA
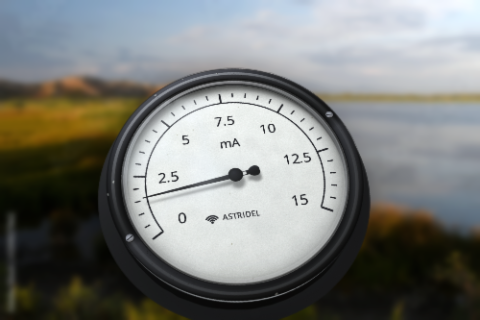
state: 1.5 mA
